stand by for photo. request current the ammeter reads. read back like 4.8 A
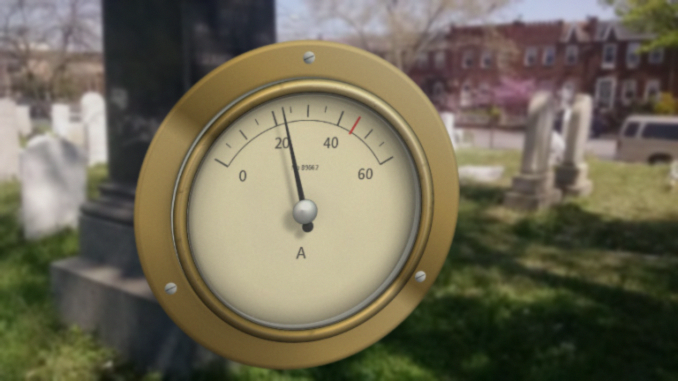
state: 22.5 A
